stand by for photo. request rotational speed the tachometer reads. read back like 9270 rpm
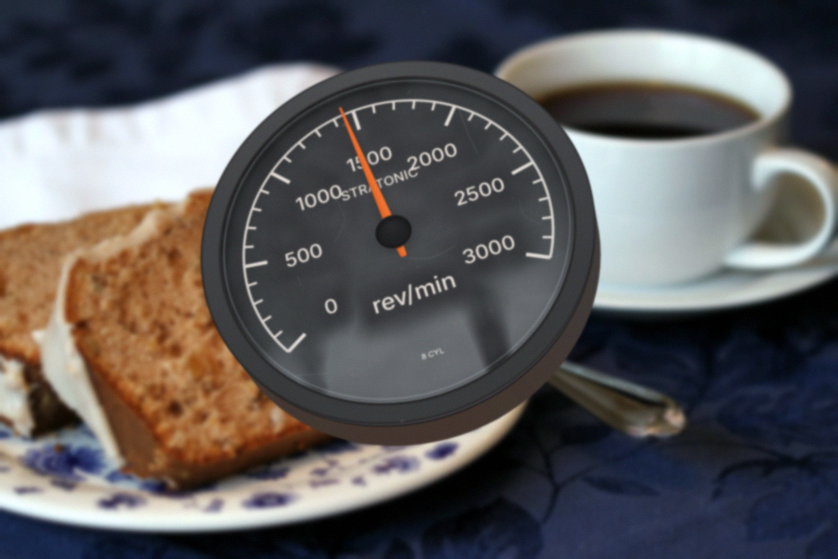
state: 1450 rpm
